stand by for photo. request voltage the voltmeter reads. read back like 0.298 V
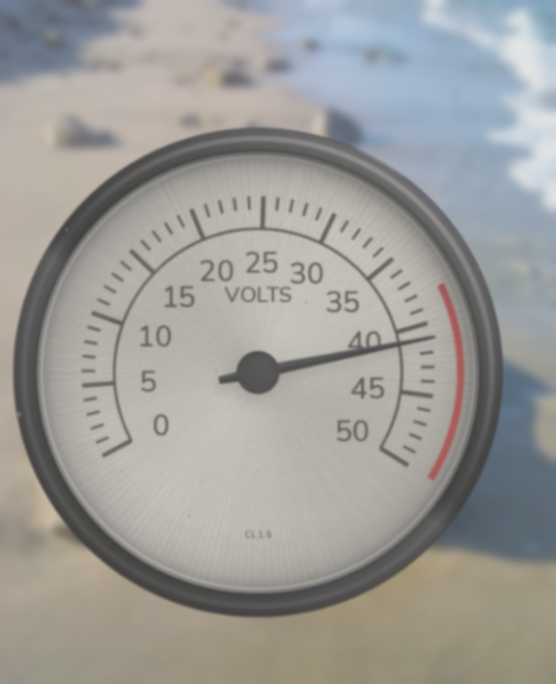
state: 41 V
